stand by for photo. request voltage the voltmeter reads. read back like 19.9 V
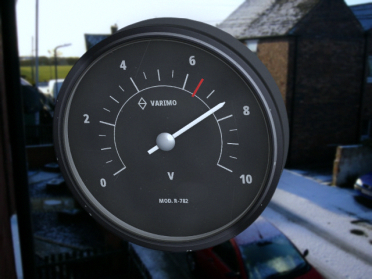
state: 7.5 V
